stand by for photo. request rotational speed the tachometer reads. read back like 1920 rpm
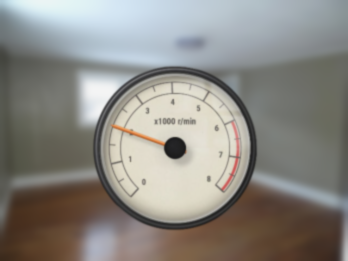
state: 2000 rpm
